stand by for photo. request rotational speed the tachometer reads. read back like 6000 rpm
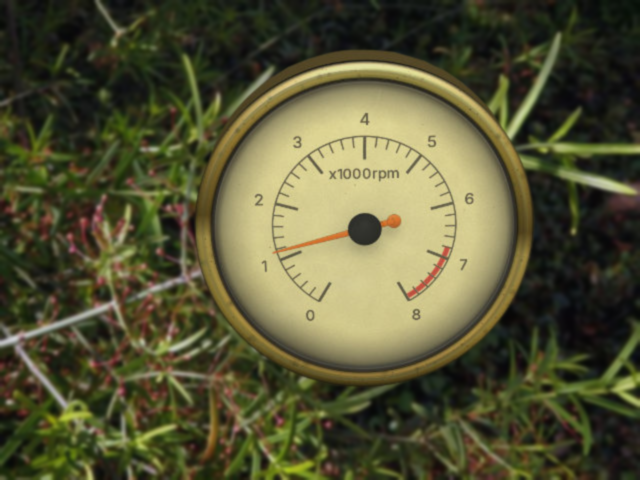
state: 1200 rpm
